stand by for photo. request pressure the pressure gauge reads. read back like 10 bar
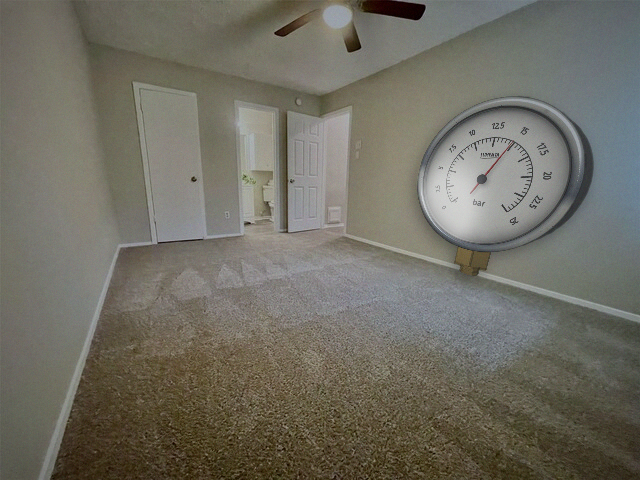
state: 15 bar
